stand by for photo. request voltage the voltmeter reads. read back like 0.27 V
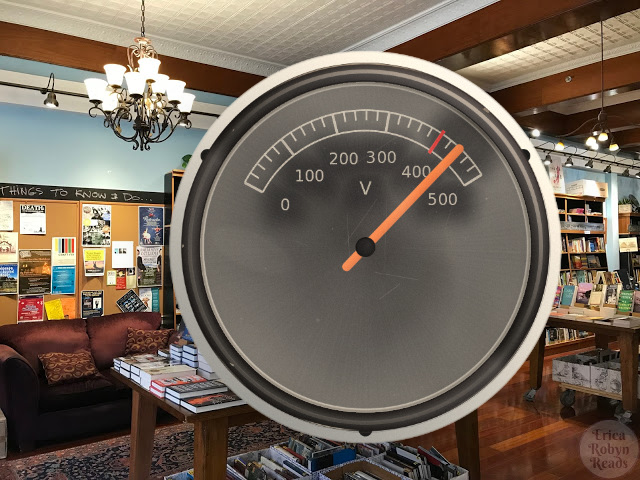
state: 440 V
